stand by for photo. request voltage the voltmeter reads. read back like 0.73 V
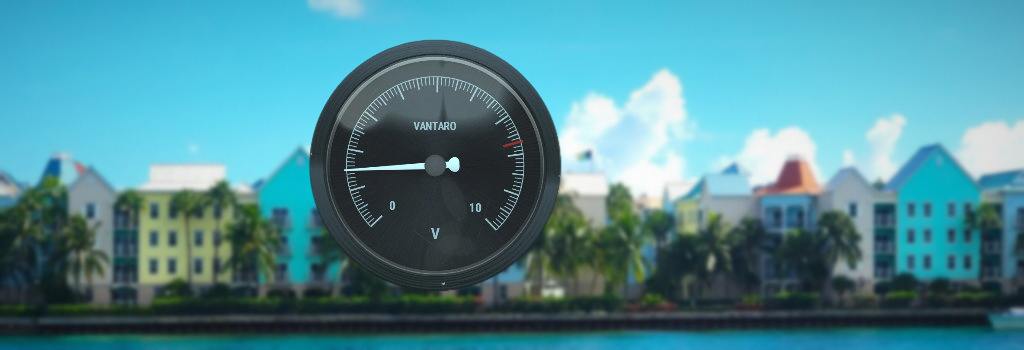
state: 1.5 V
